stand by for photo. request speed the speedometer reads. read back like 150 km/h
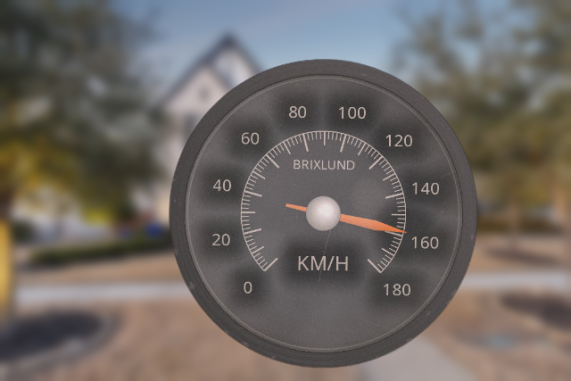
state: 158 km/h
